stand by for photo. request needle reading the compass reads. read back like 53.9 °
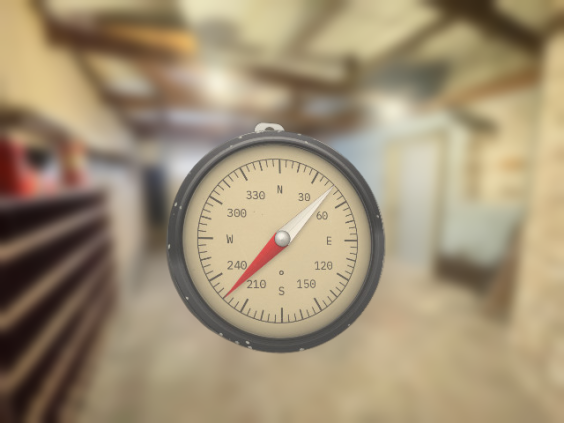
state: 225 °
